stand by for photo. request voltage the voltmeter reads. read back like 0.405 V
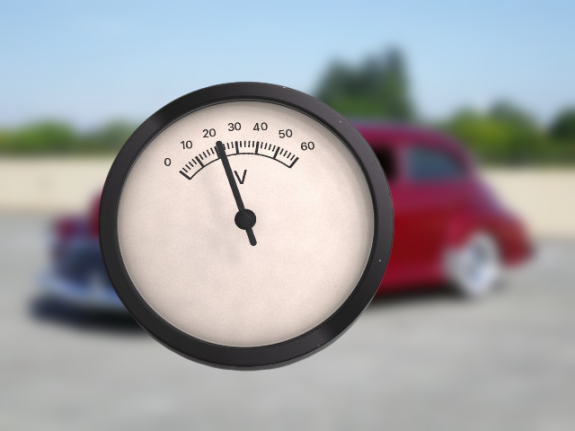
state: 22 V
